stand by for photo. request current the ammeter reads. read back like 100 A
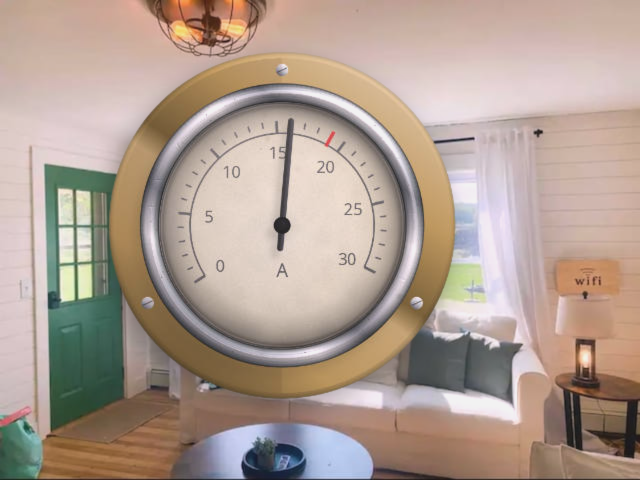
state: 16 A
